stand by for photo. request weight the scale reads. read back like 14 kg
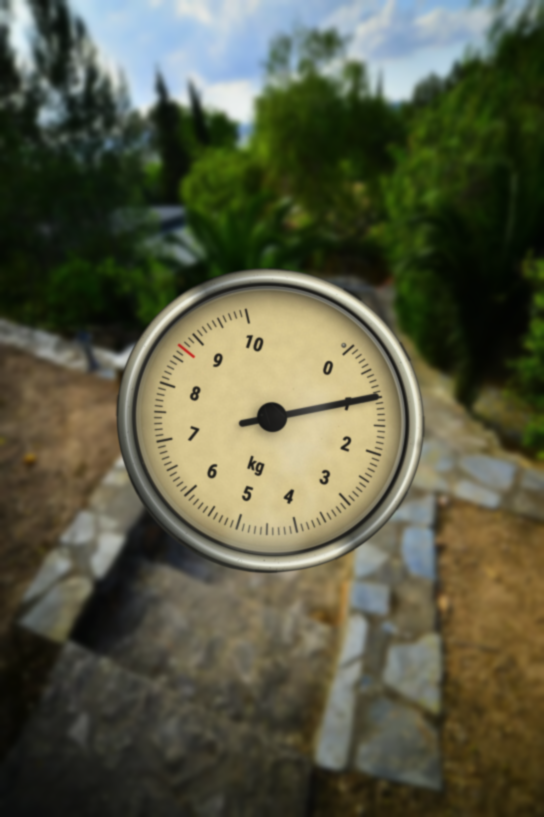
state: 1 kg
